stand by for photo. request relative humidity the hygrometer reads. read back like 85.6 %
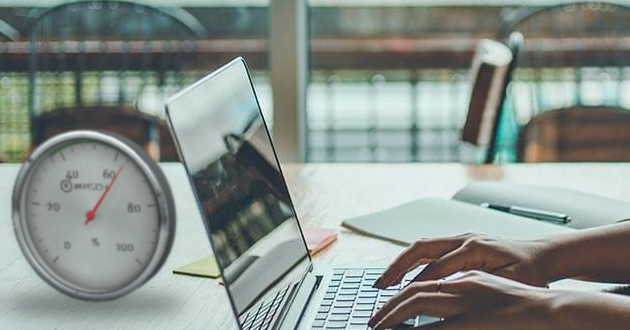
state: 64 %
